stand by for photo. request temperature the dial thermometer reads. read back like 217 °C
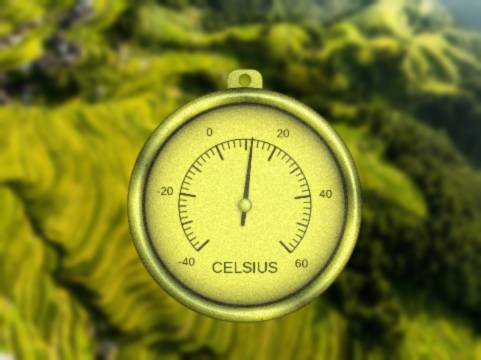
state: 12 °C
